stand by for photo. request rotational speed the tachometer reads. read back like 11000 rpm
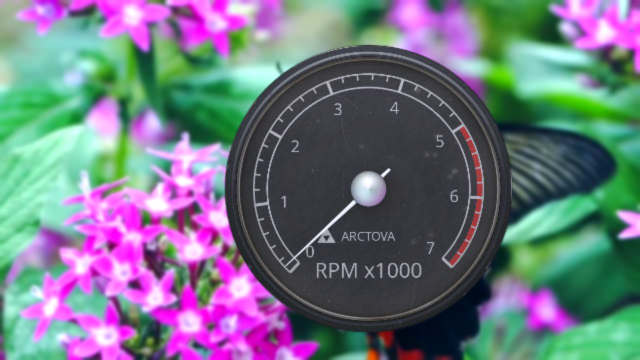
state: 100 rpm
